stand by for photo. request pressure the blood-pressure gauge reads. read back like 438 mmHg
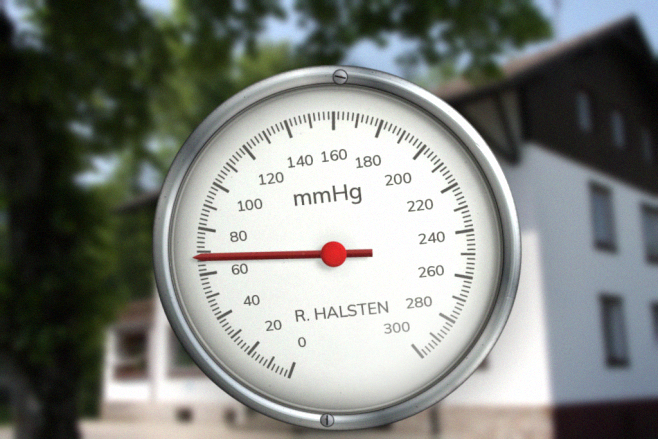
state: 68 mmHg
